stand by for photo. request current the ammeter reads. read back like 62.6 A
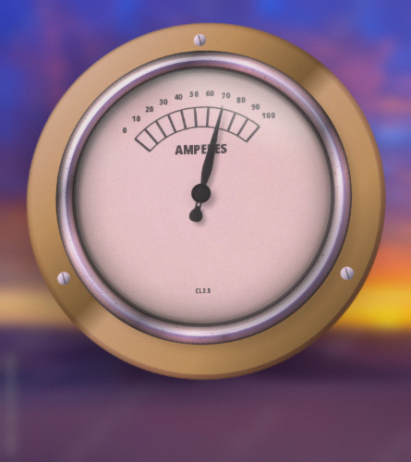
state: 70 A
